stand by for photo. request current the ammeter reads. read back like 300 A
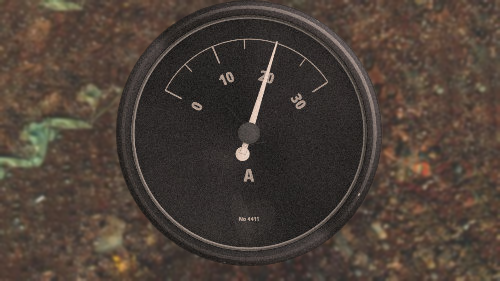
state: 20 A
